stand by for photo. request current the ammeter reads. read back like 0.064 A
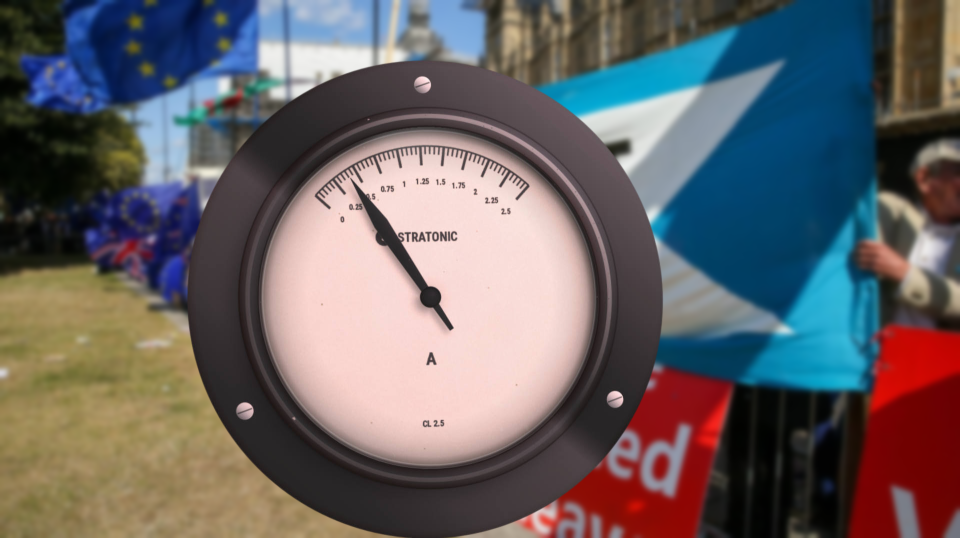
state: 0.4 A
